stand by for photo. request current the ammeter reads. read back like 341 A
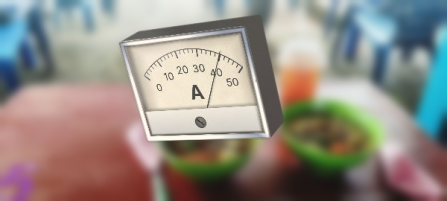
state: 40 A
